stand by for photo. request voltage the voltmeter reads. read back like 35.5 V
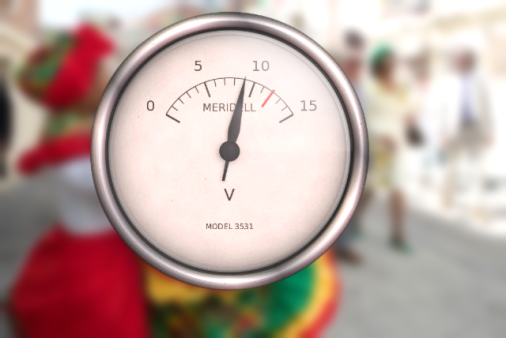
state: 9 V
